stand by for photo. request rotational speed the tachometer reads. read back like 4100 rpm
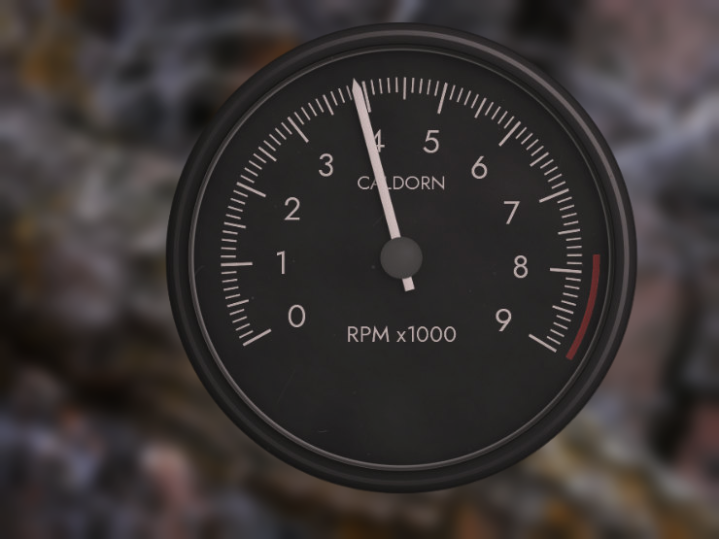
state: 3900 rpm
